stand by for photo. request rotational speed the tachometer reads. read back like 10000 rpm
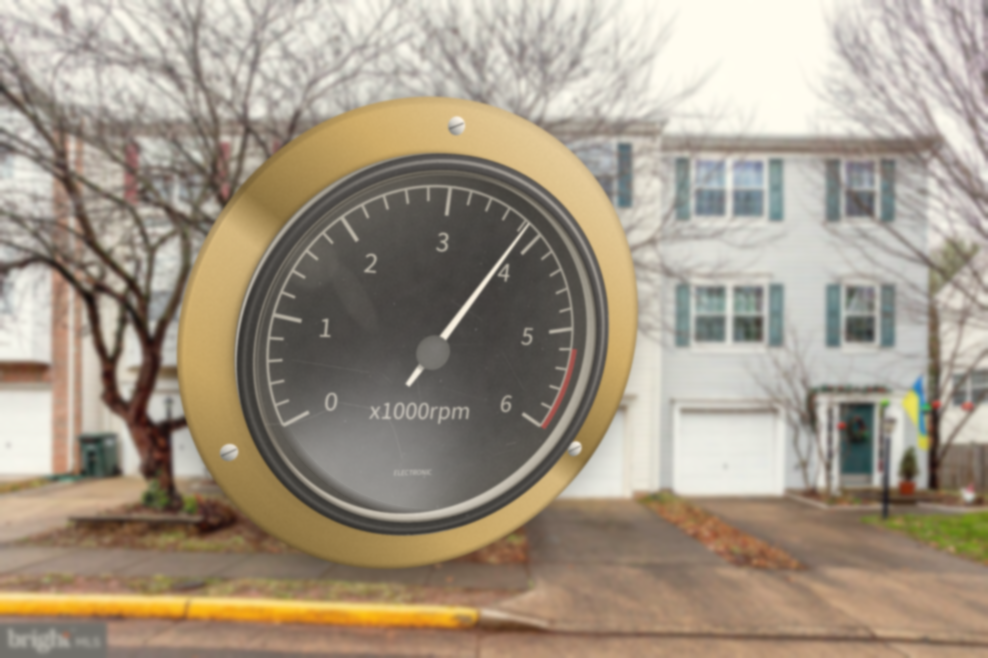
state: 3800 rpm
